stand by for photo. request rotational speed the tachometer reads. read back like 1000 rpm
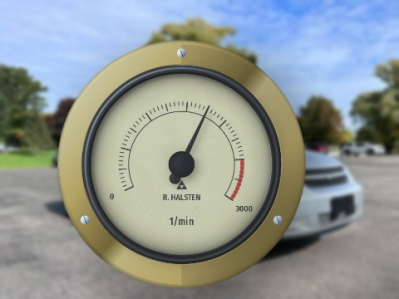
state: 1750 rpm
